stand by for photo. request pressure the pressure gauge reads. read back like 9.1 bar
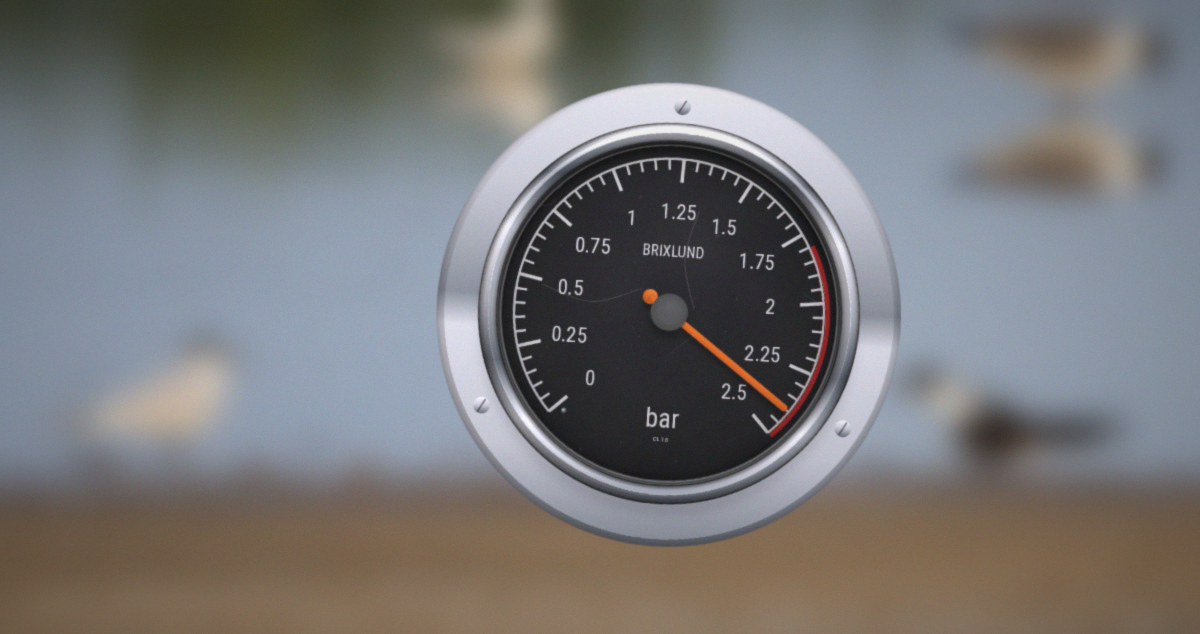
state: 2.4 bar
